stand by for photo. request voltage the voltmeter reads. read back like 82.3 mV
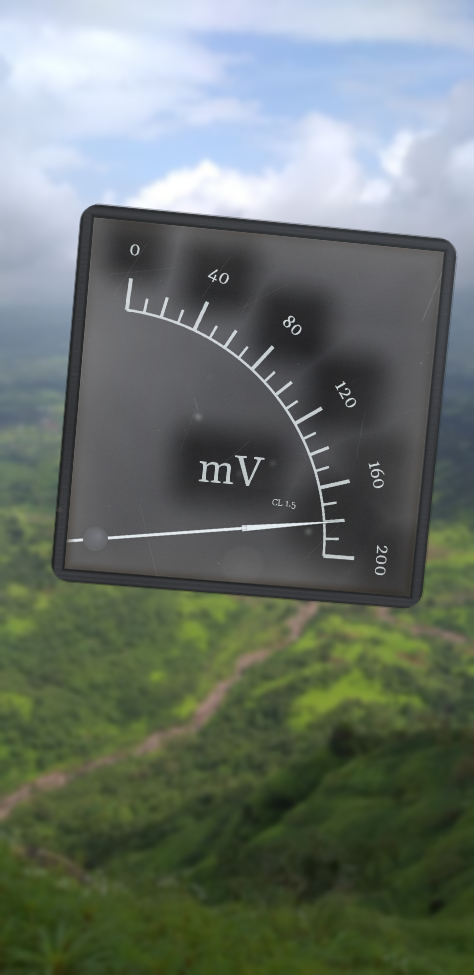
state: 180 mV
